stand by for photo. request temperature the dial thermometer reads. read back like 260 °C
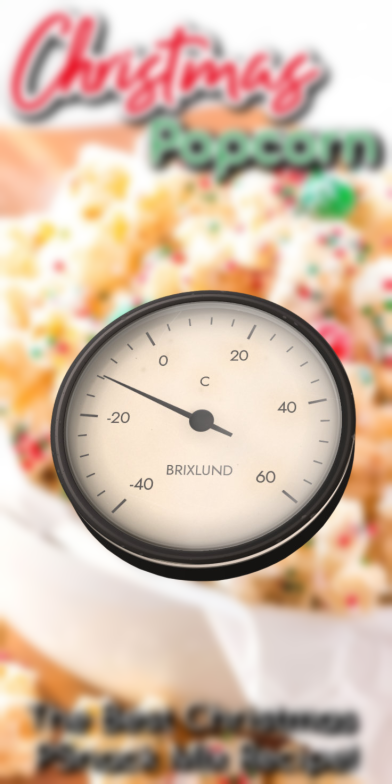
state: -12 °C
